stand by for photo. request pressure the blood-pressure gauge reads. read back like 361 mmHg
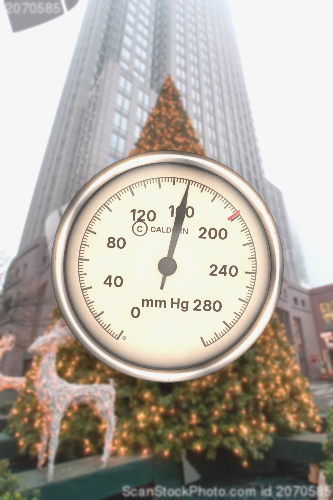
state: 160 mmHg
